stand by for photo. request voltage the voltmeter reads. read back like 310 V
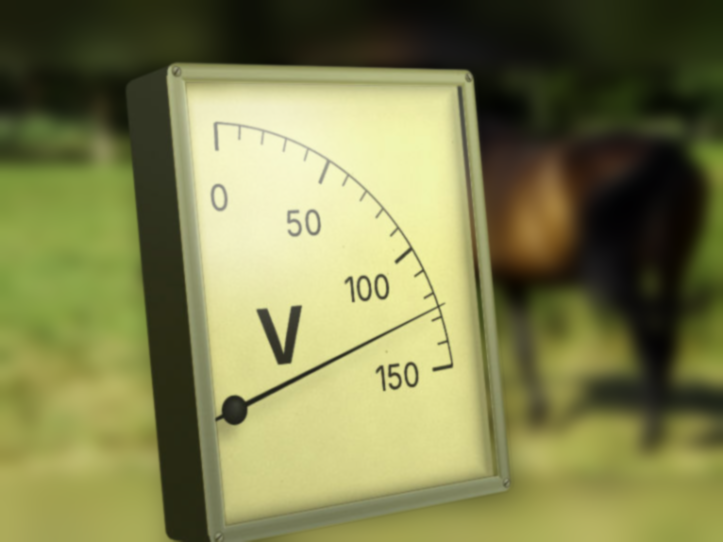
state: 125 V
